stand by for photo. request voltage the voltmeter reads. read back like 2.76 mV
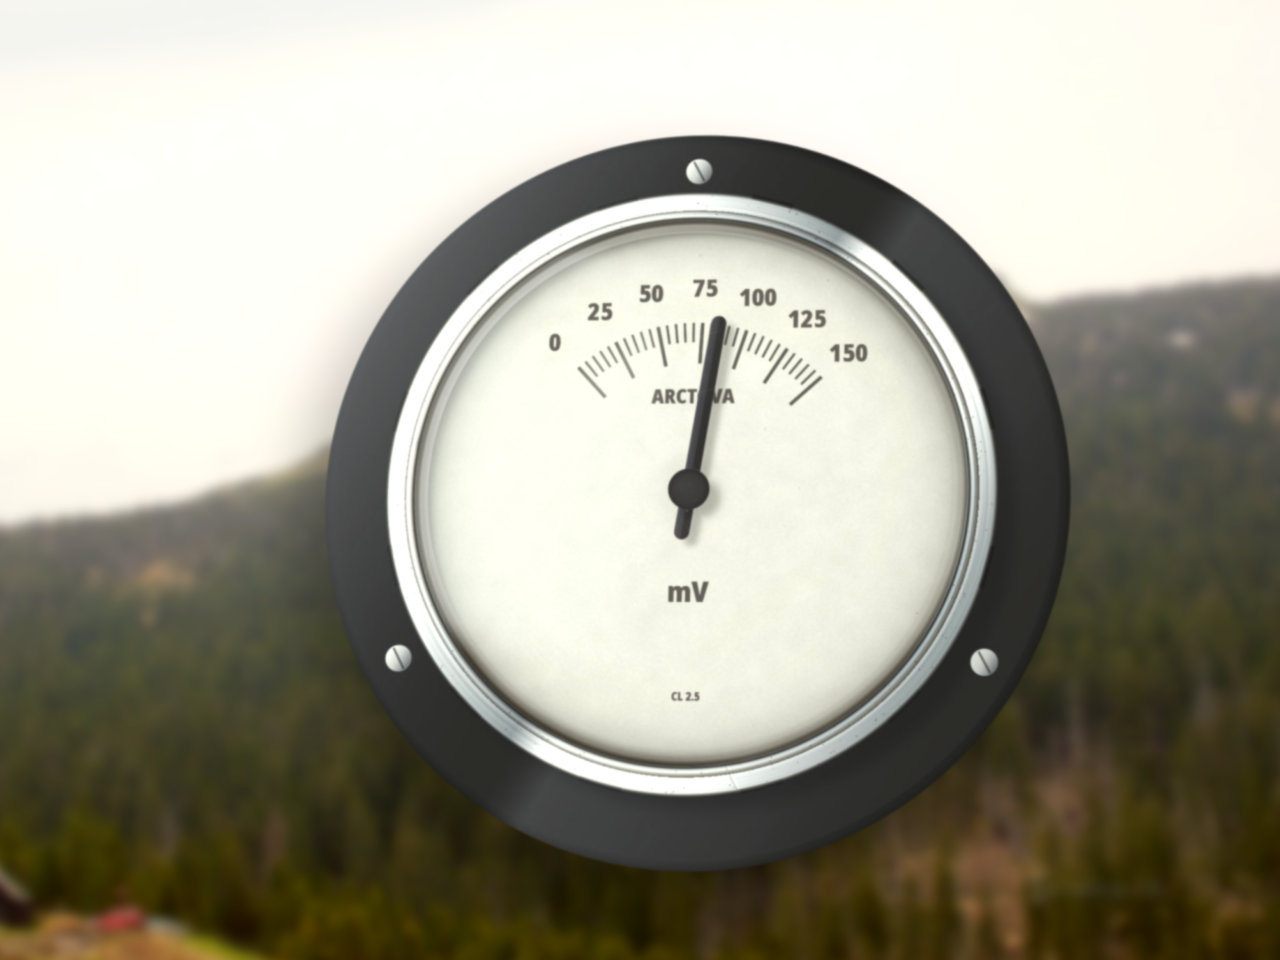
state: 85 mV
